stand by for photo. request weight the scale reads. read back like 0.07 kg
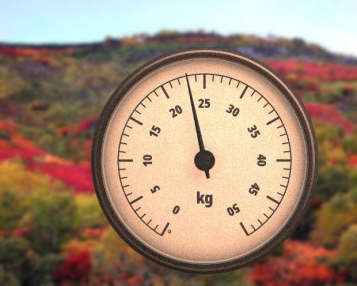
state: 23 kg
